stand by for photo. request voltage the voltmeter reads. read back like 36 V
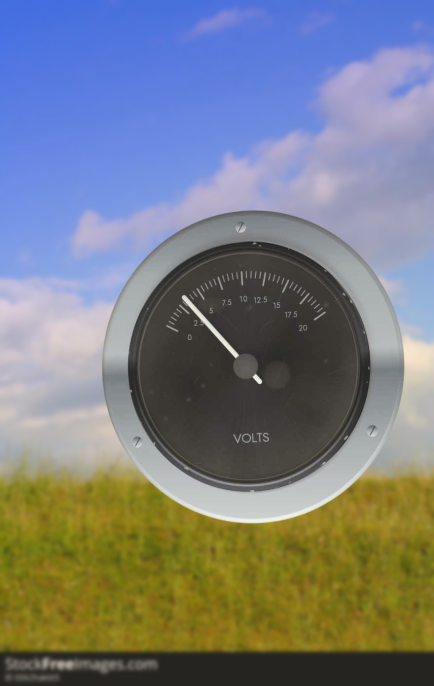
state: 3.5 V
